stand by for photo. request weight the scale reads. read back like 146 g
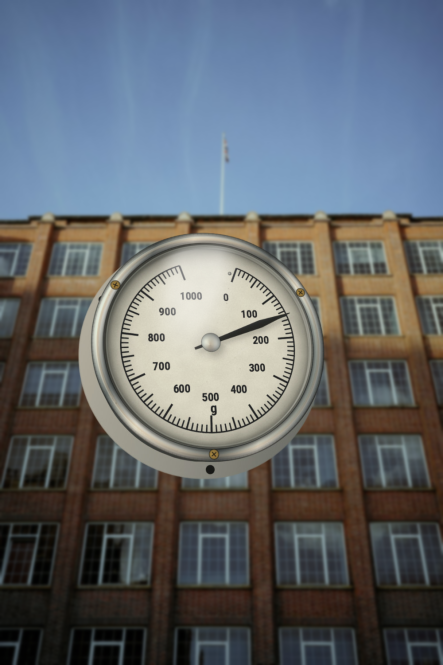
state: 150 g
